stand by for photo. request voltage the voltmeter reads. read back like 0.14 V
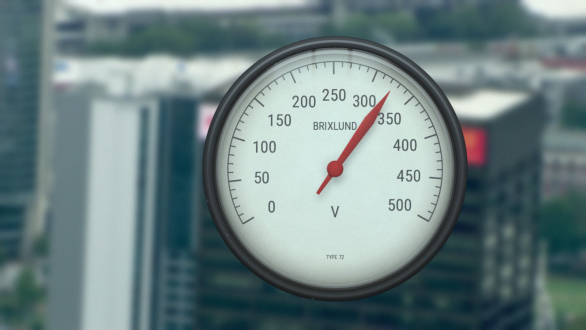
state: 325 V
